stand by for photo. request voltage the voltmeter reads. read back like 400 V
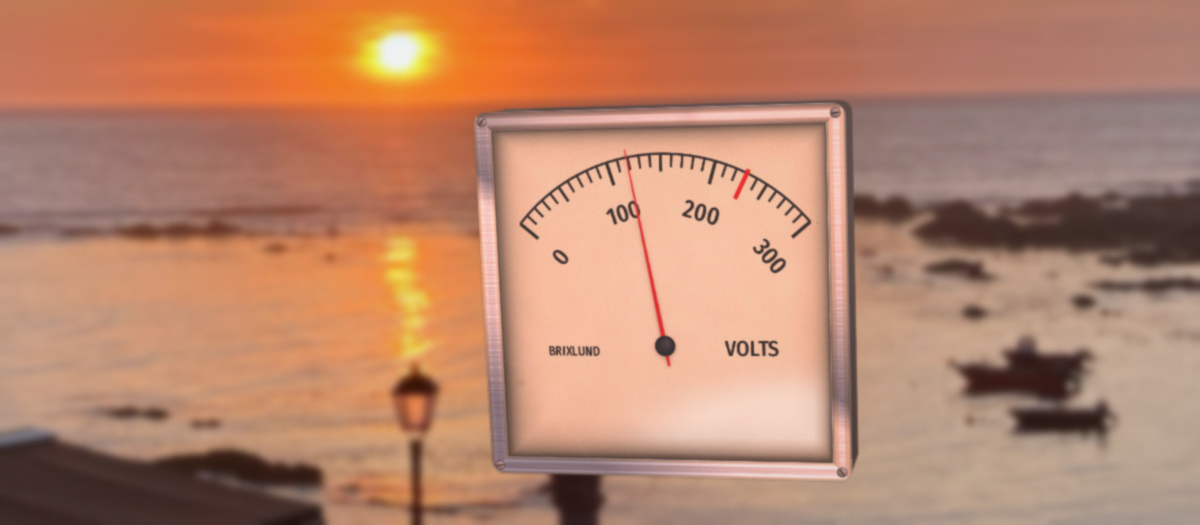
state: 120 V
